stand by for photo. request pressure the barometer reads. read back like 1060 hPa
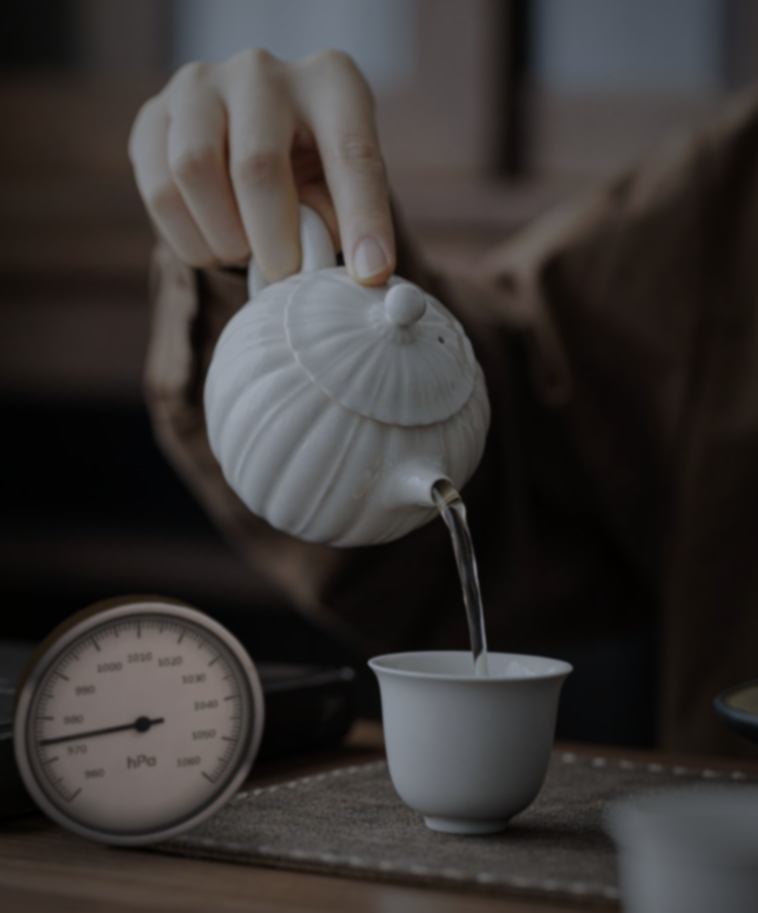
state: 975 hPa
